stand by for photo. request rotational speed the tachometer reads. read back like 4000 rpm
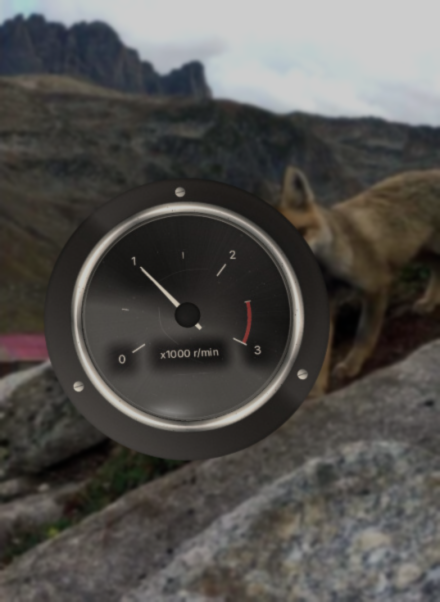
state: 1000 rpm
